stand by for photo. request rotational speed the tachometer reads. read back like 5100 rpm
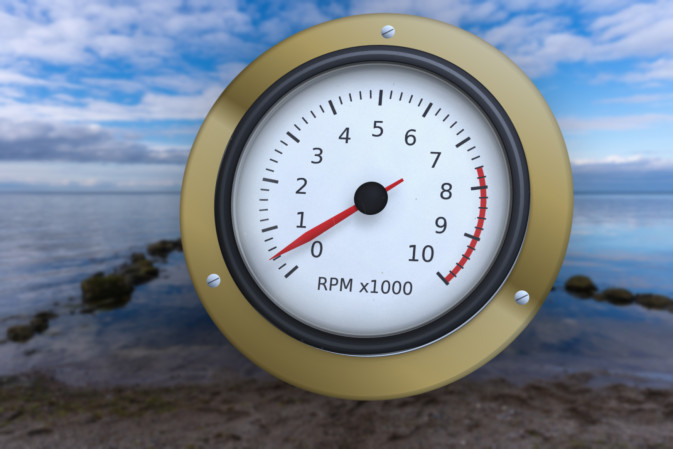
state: 400 rpm
